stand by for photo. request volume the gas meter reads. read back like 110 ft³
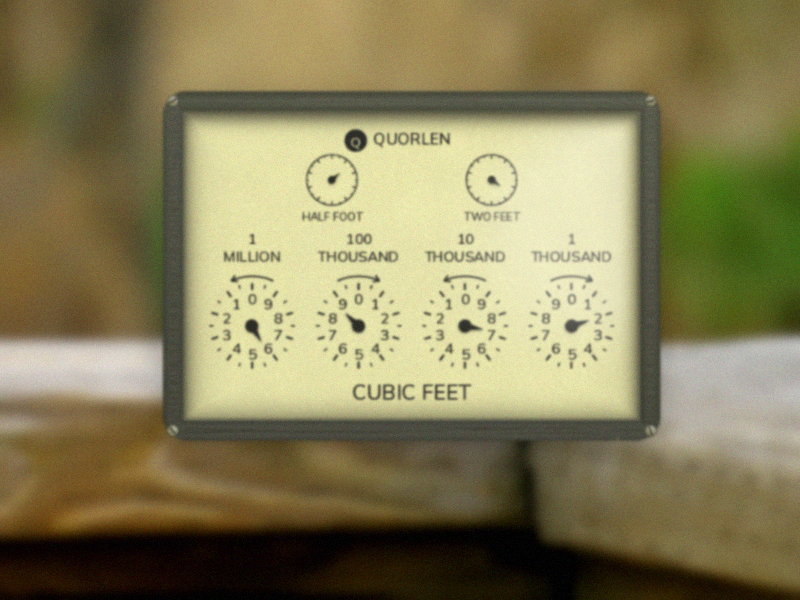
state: 587200 ft³
